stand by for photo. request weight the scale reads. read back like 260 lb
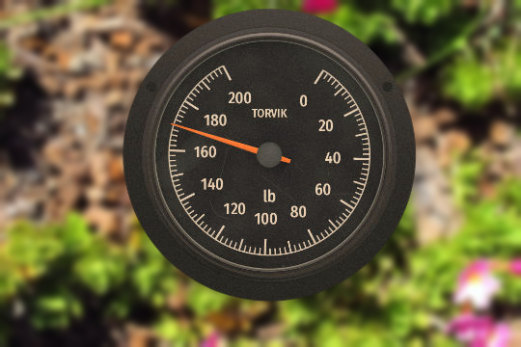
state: 170 lb
